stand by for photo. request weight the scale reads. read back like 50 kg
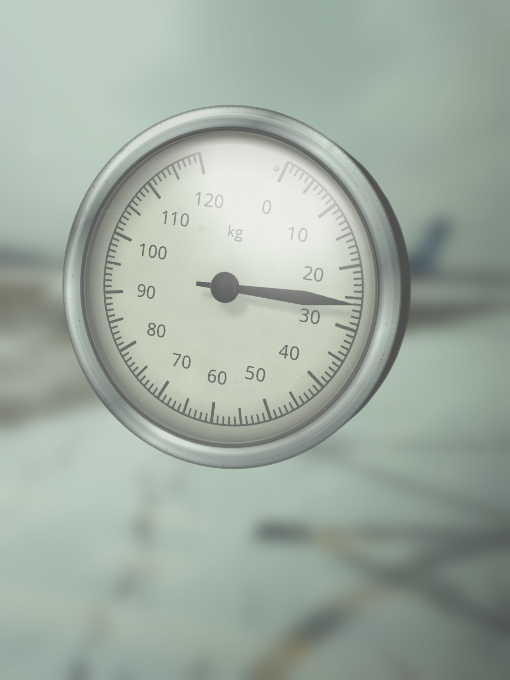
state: 26 kg
